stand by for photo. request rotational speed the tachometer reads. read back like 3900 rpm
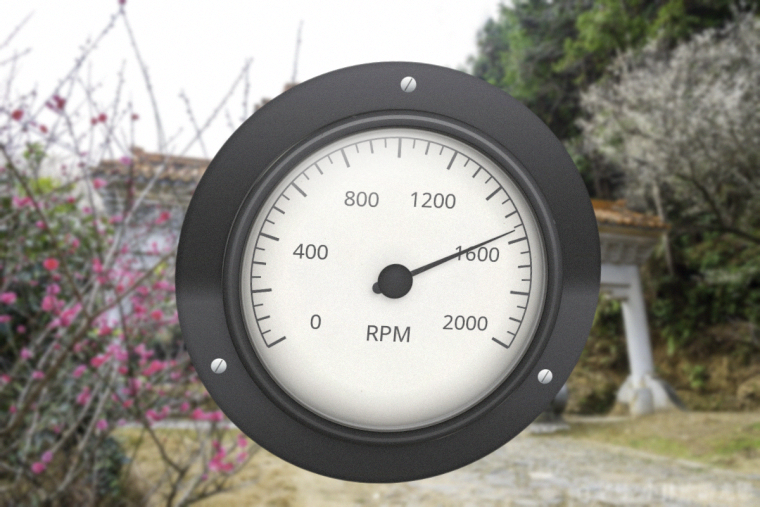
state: 1550 rpm
